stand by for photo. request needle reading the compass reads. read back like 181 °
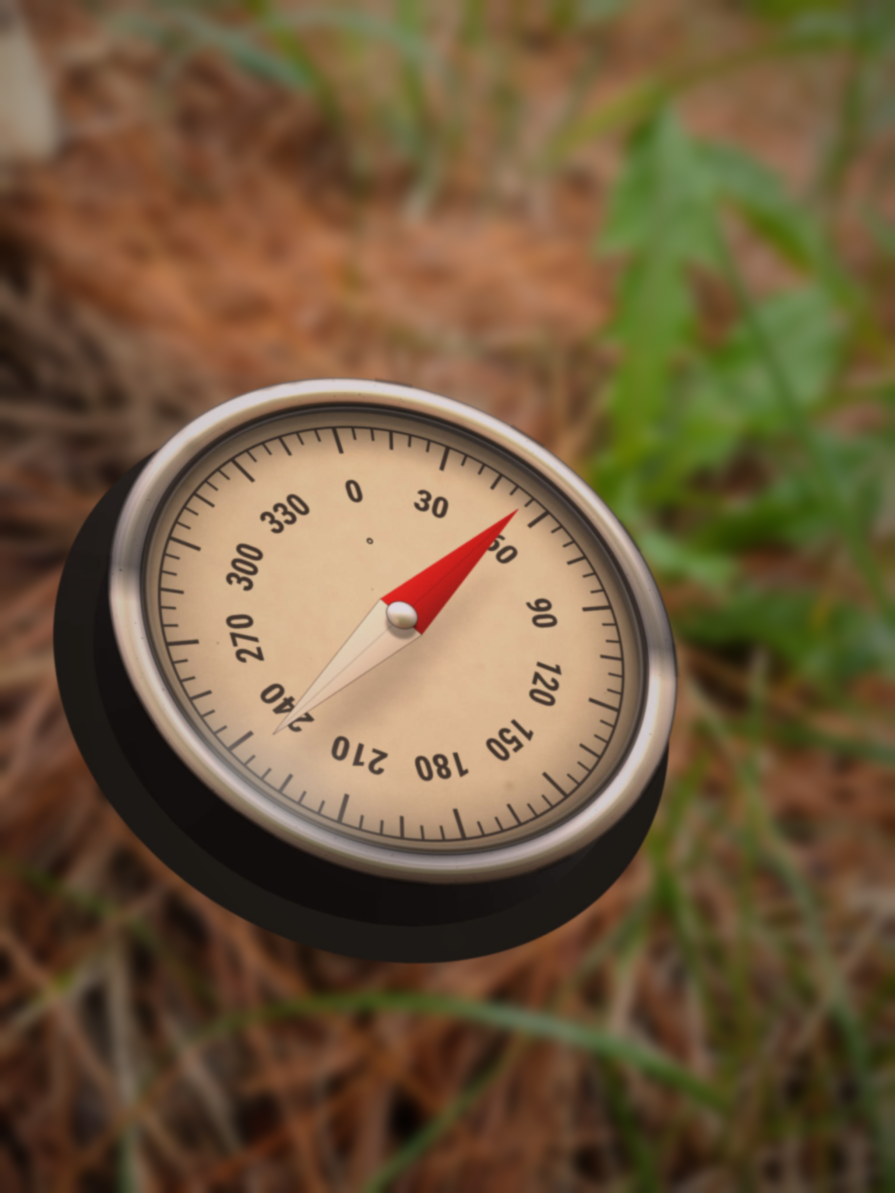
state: 55 °
